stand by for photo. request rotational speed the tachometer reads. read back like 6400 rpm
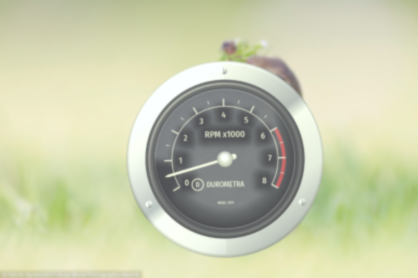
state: 500 rpm
